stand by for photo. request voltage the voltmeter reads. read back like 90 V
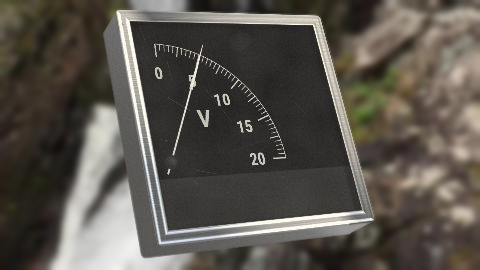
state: 5 V
